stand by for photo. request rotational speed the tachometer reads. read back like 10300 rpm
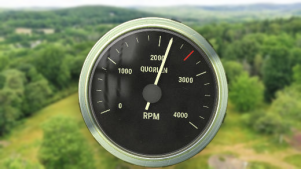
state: 2200 rpm
